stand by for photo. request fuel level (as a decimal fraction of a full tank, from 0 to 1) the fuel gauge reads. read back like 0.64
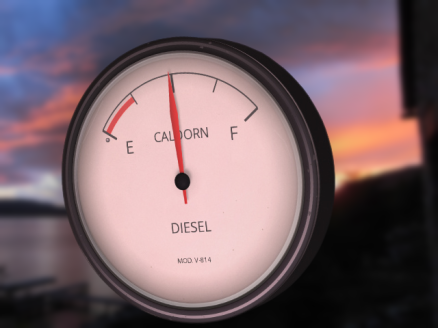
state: 0.5
